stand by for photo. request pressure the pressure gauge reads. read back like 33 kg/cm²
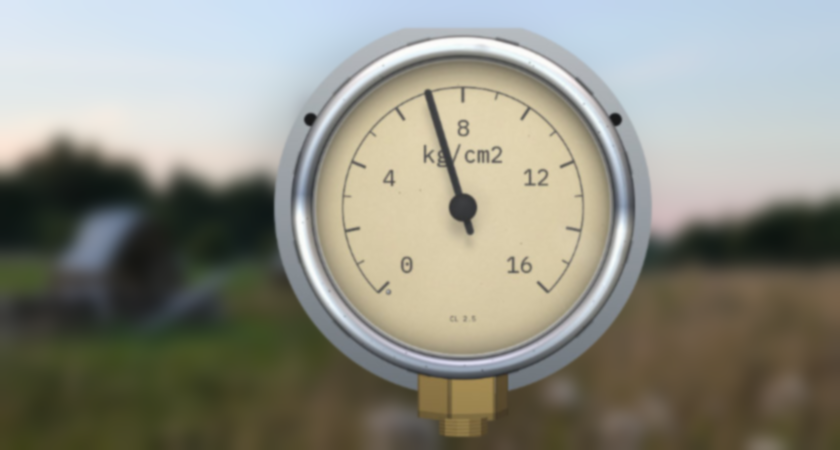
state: 7 kg/cm²
